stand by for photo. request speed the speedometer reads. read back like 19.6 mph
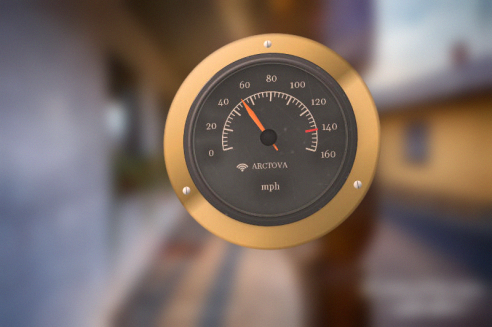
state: 52 mph
